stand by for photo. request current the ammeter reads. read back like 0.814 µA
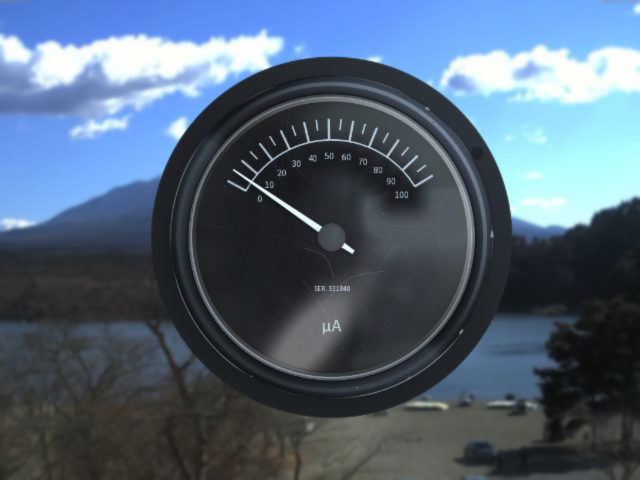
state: 5 µA
